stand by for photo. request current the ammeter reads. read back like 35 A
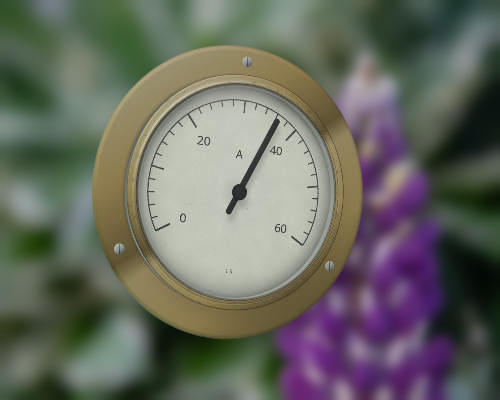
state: 36 A
